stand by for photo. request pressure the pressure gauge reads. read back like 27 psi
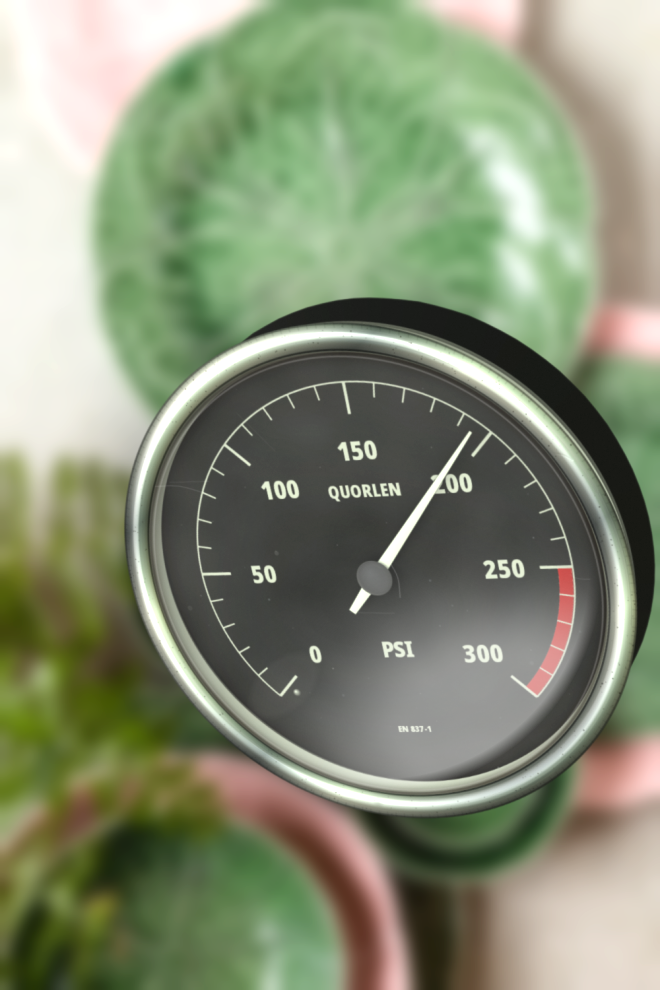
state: 195 psi
